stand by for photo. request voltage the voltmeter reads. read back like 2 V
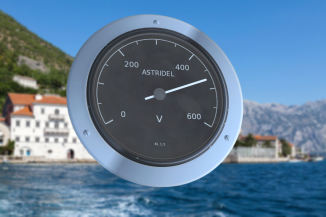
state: 475 V
